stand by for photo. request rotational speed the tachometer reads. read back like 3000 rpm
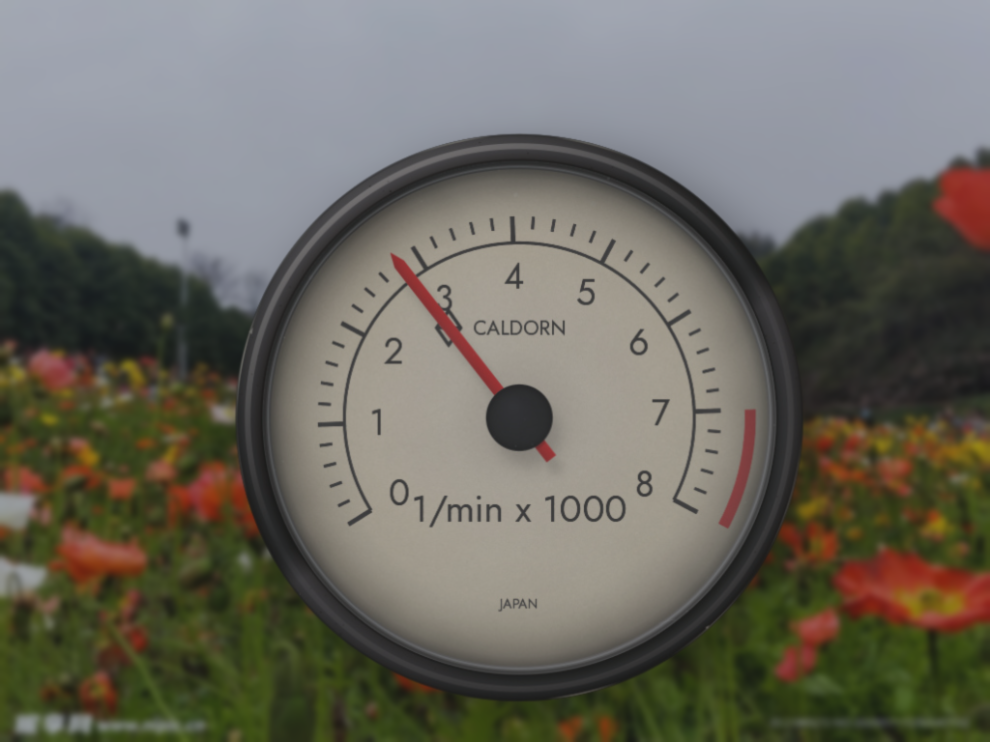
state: 2800 rpm
